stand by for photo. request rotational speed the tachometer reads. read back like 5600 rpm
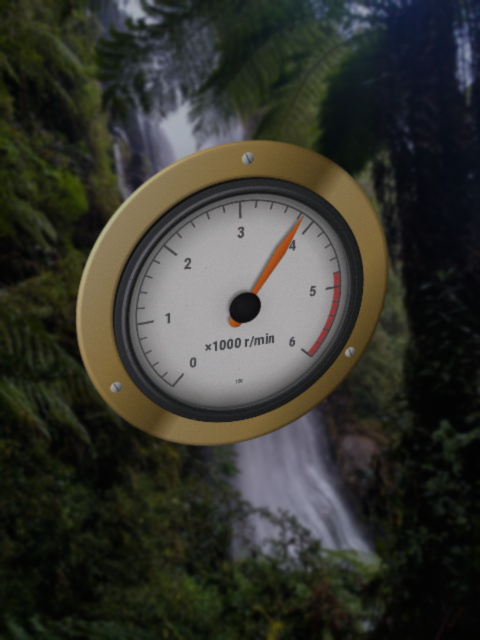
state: 3800 rpm
